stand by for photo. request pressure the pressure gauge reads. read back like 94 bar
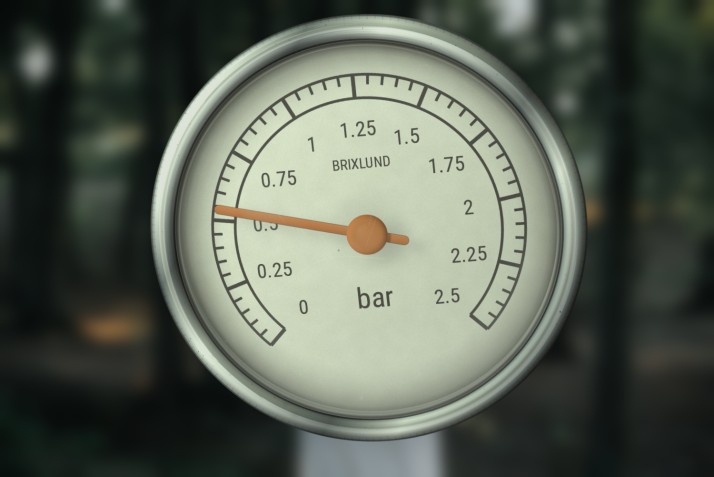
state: 0.55 bar
